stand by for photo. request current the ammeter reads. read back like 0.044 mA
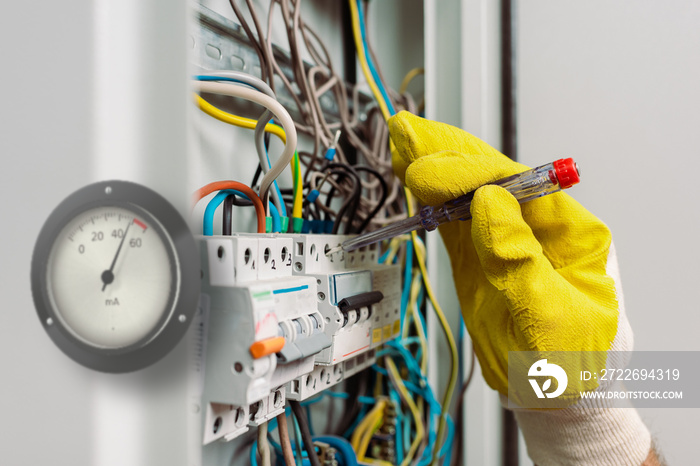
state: 50 mA
